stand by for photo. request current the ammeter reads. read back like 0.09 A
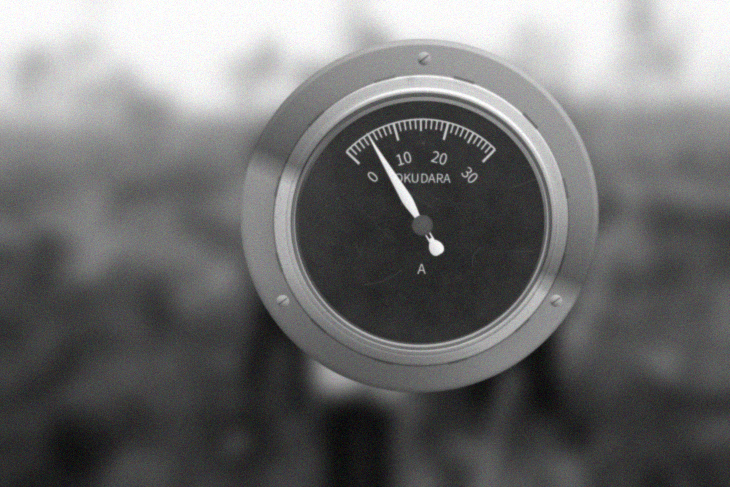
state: 5 A
